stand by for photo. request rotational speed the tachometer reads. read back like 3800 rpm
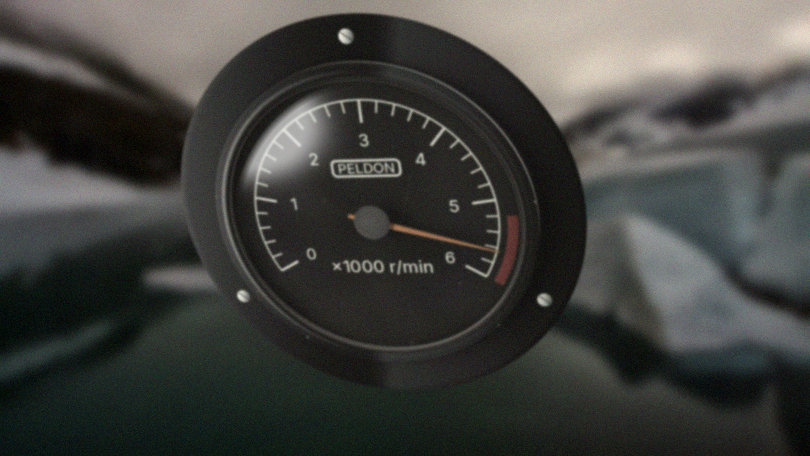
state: 5600 rpm
